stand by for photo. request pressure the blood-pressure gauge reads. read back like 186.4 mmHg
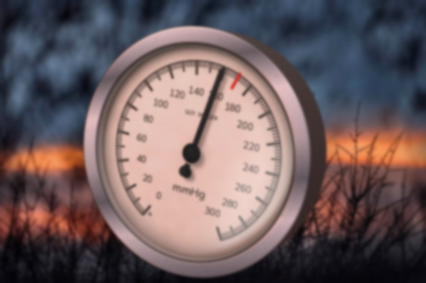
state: 160 mmHg
